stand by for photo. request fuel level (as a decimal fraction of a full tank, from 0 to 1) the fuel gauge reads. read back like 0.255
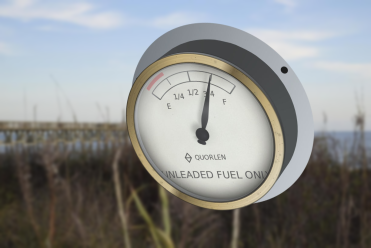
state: 0.75
